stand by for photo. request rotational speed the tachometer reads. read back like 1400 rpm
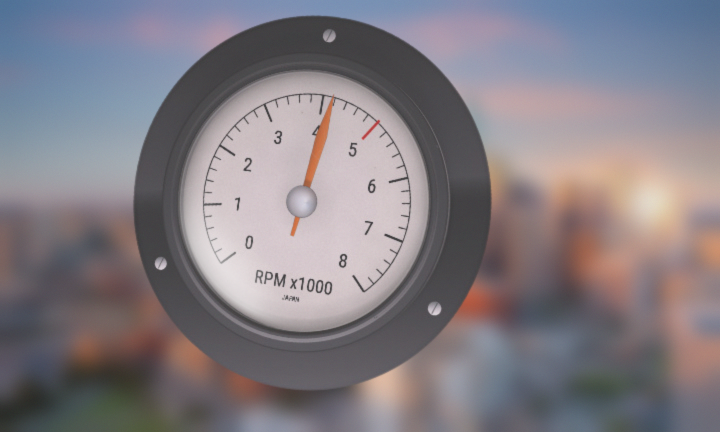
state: 4200 rpm
